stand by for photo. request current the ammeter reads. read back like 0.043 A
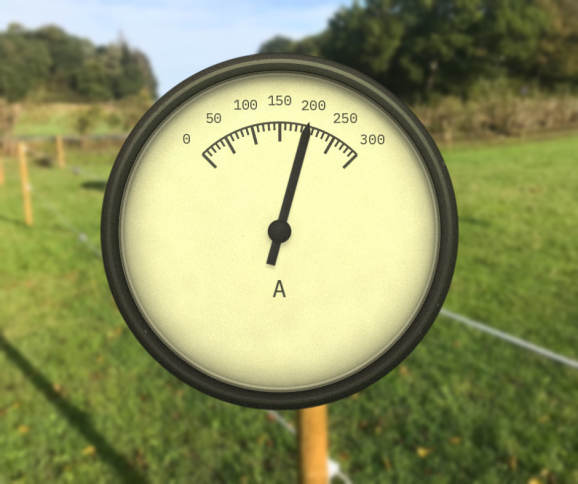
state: 200 A
